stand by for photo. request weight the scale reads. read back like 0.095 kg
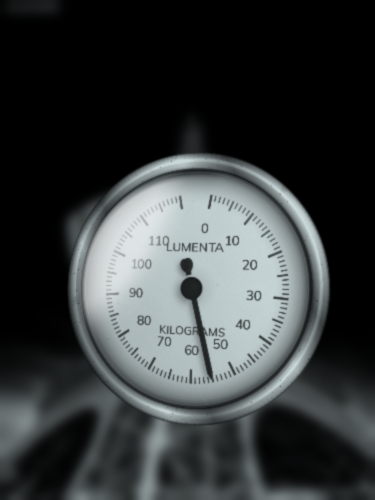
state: 55 kg
